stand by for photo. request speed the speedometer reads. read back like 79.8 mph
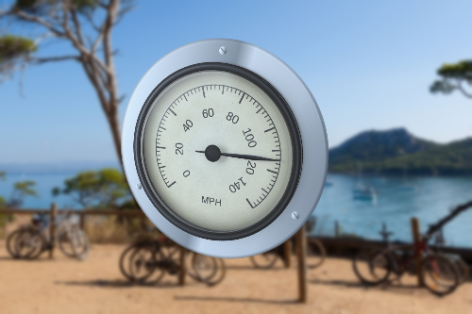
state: 114 mph
